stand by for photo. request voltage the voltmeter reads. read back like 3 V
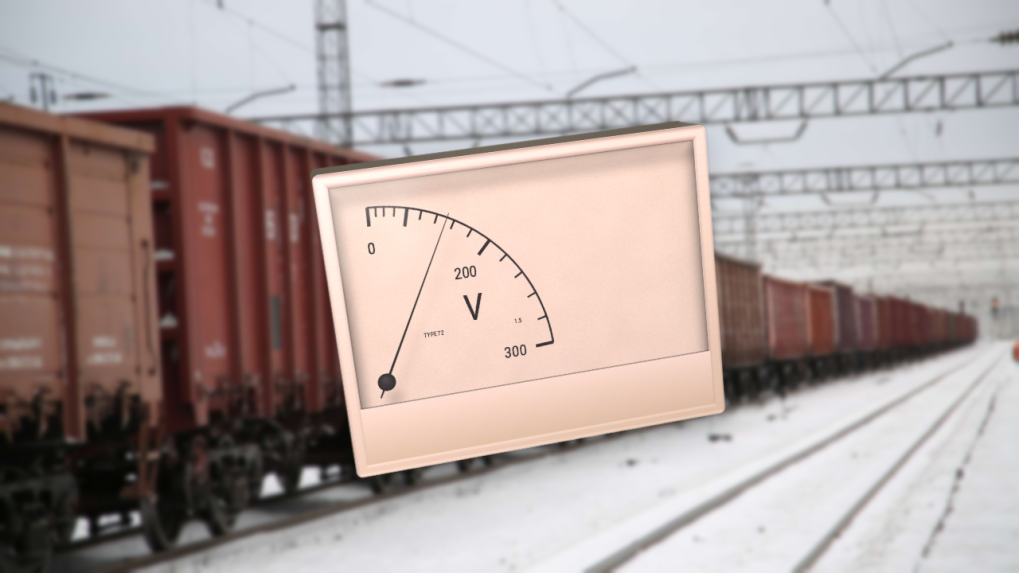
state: 150 V
